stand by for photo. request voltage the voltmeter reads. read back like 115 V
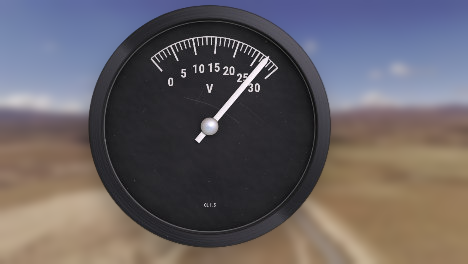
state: 27 V
